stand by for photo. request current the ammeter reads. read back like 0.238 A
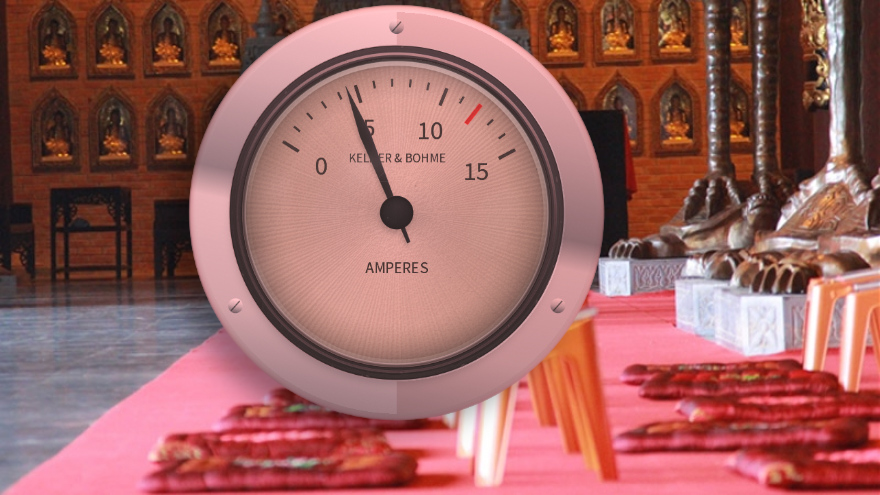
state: 4.5 A
